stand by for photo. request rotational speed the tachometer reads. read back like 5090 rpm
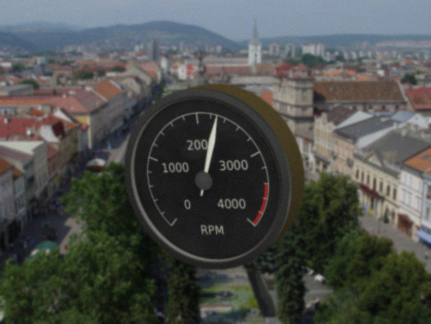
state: 2300 rpm
